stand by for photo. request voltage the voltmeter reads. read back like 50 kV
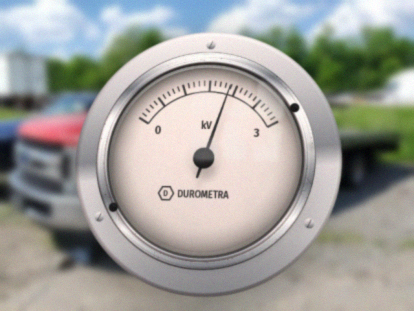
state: 1.9 kV
